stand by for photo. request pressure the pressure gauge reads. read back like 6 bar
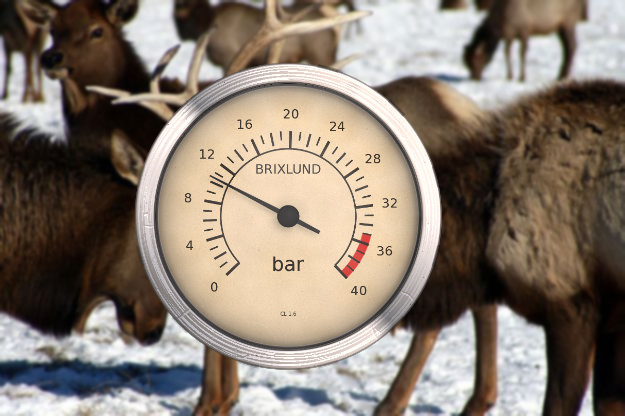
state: 10.5 bar
